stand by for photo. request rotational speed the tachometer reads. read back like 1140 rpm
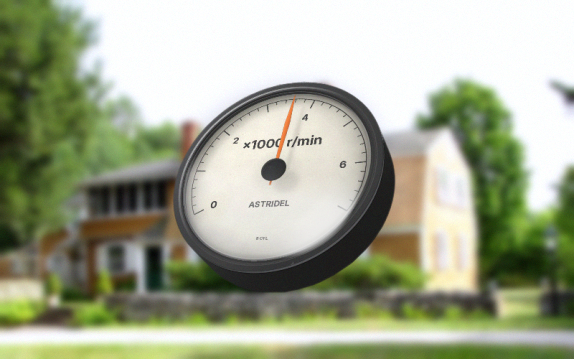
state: 3600 rpm
